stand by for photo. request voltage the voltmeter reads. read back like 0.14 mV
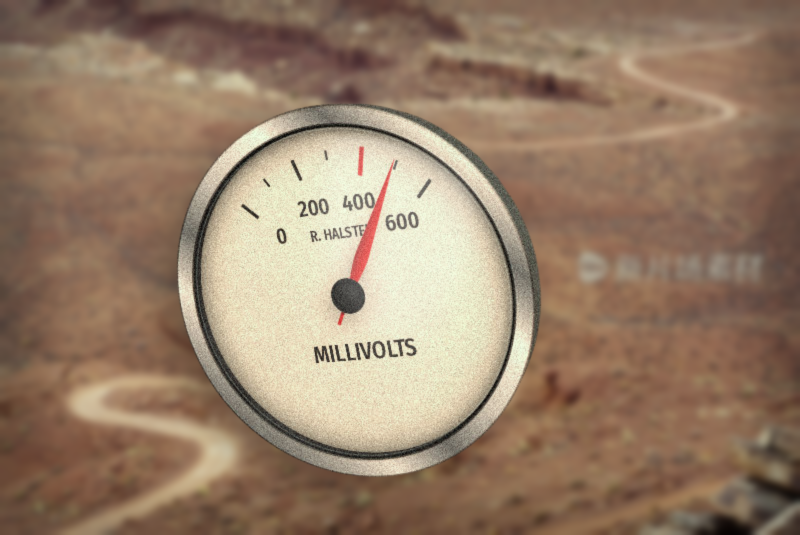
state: 500 mV
